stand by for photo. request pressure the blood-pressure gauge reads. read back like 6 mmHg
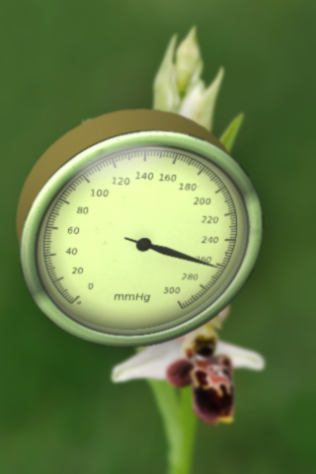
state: 260 mmHg
